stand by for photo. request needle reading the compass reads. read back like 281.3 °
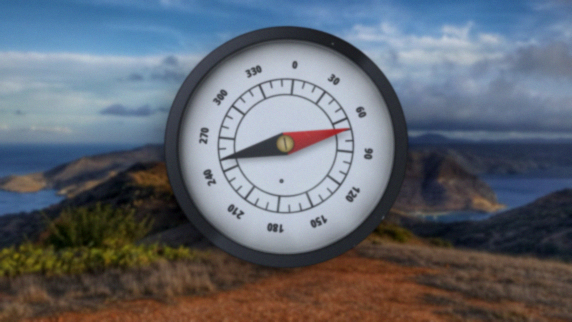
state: 70 °
